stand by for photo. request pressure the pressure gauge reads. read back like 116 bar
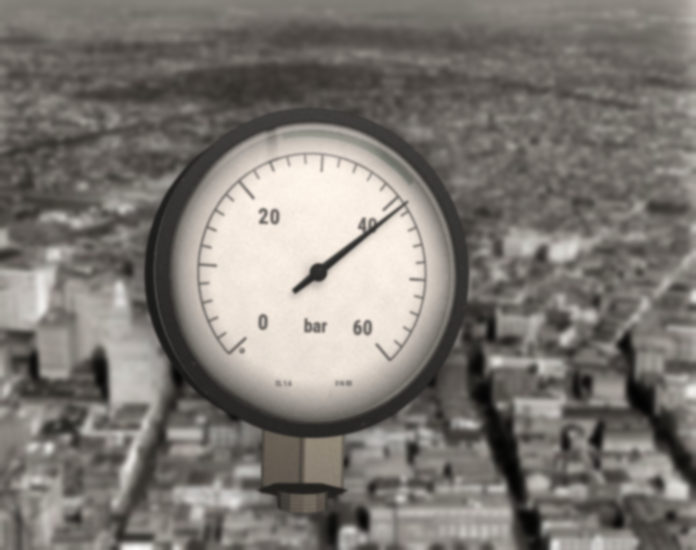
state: 41 bar
